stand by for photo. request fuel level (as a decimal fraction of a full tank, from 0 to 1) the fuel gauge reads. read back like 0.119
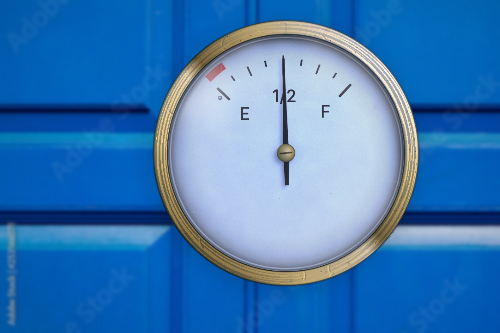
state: 0.5
